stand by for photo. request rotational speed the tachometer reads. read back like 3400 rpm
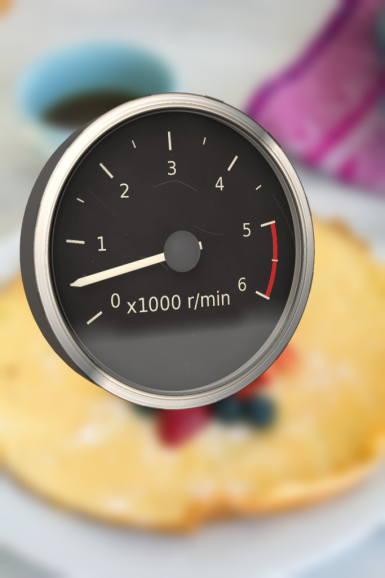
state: 500 rpm
